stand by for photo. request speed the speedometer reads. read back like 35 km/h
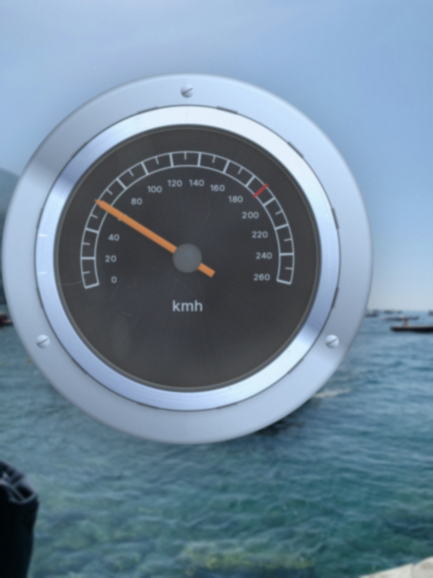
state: 60 km/h
